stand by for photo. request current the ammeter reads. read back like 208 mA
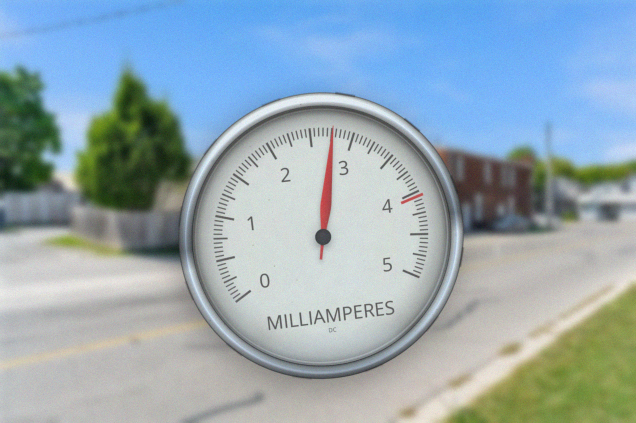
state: 2.75 mA
